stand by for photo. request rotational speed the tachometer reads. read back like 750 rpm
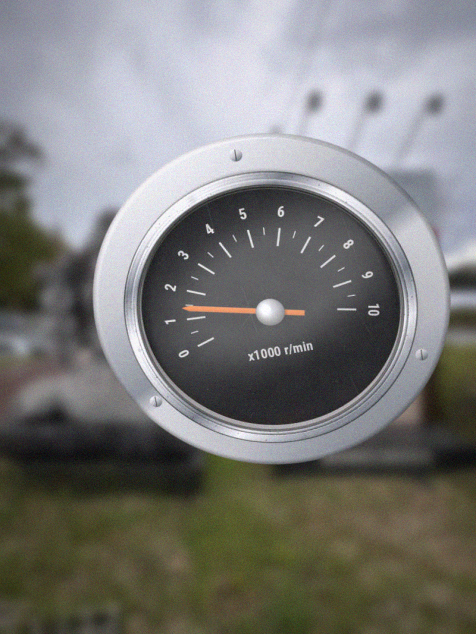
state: 1500 rpm
